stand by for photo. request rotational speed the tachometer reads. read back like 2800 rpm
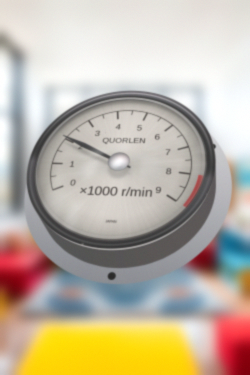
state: 2000 rpm
